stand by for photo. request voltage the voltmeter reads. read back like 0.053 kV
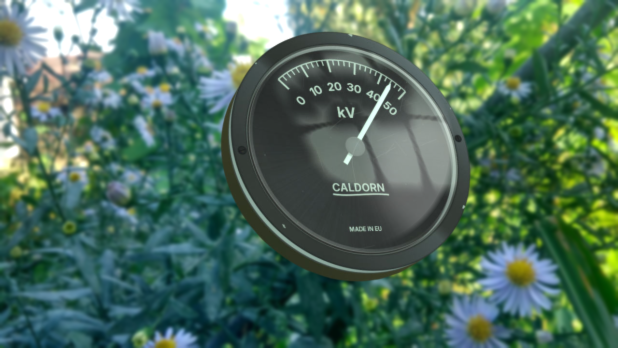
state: 44 kV
